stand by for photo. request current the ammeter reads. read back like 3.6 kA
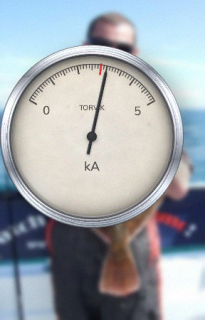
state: 3 kA
